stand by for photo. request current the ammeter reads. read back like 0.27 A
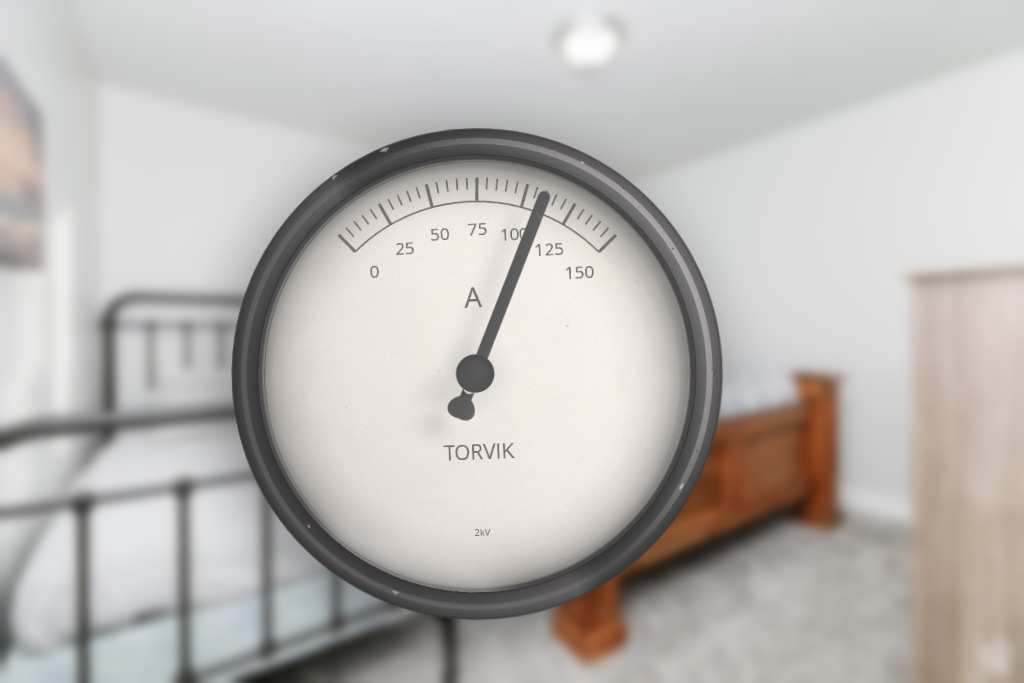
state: 110 A
